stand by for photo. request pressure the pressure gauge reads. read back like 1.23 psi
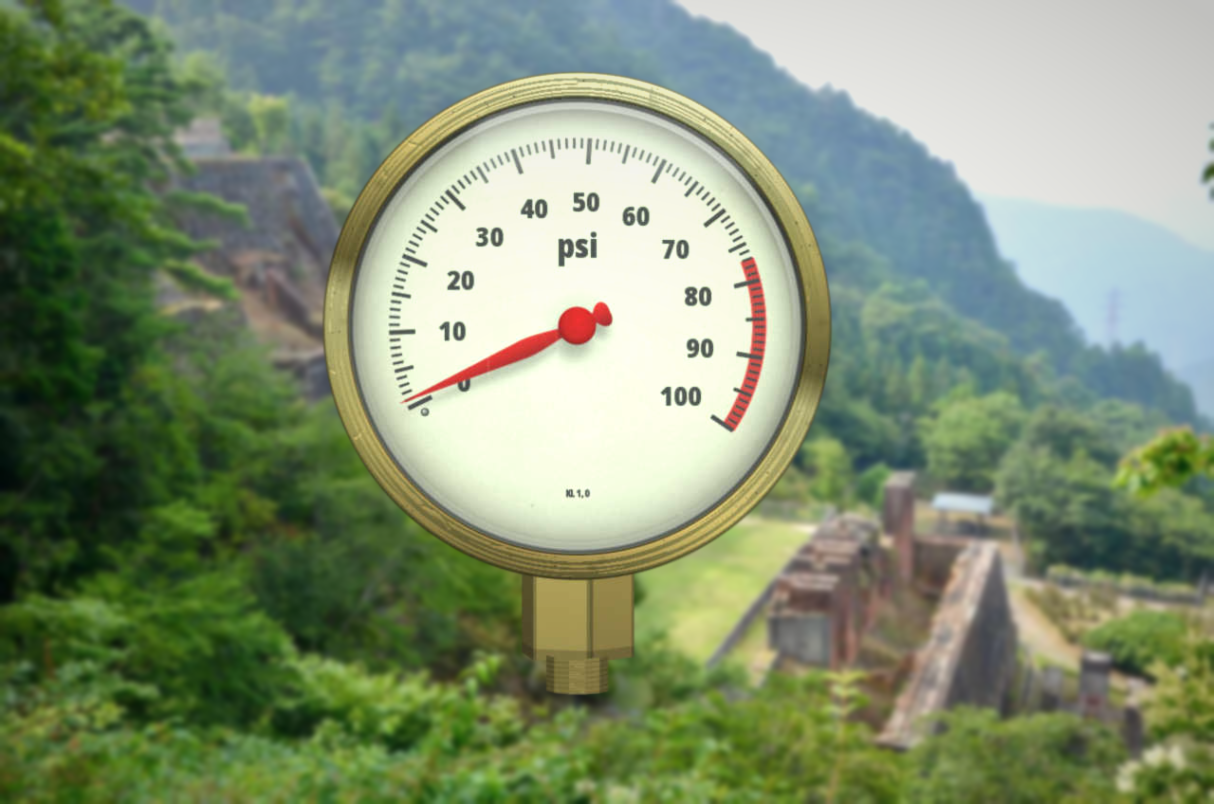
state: 1 psi
